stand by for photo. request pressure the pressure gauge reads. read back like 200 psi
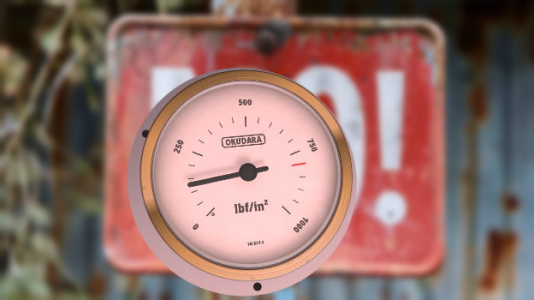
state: 125 psi
